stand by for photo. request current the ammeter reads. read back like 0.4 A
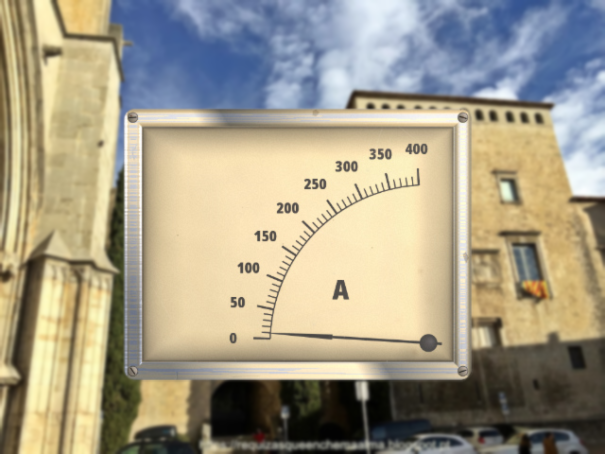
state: 10 A
